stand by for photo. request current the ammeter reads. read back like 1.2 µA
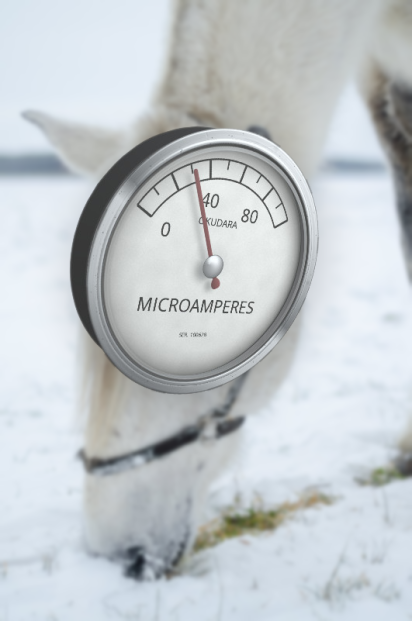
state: 30 µA
